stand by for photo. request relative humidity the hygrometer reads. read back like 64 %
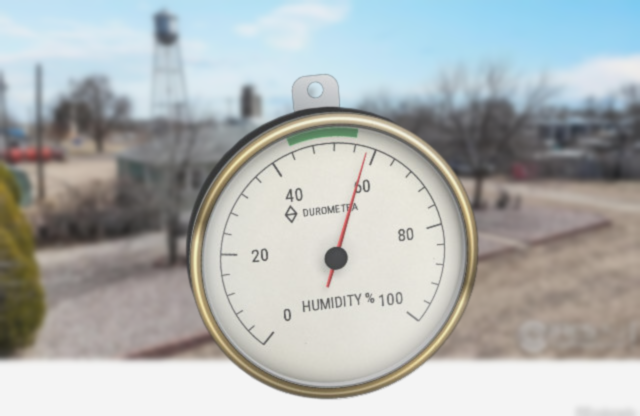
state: 58 %
